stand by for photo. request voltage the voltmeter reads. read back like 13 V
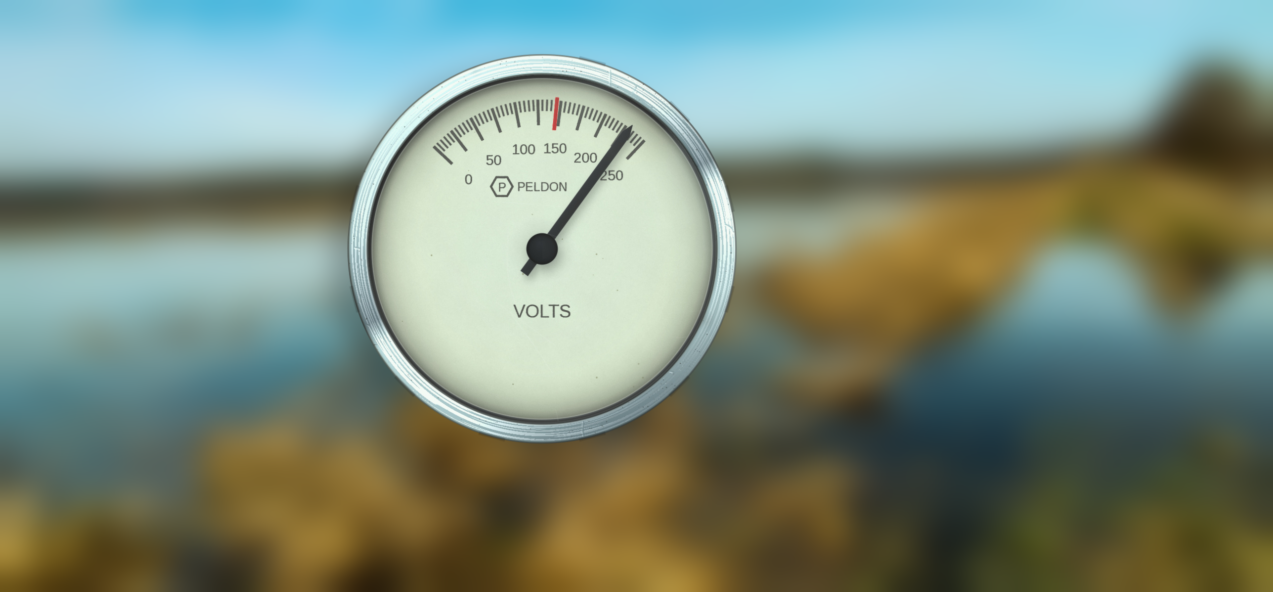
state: 230 V
